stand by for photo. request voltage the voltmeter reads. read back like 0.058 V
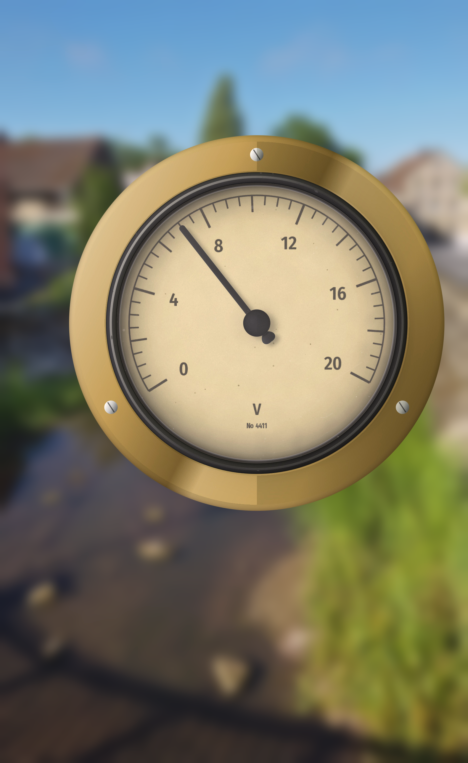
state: 7 V
